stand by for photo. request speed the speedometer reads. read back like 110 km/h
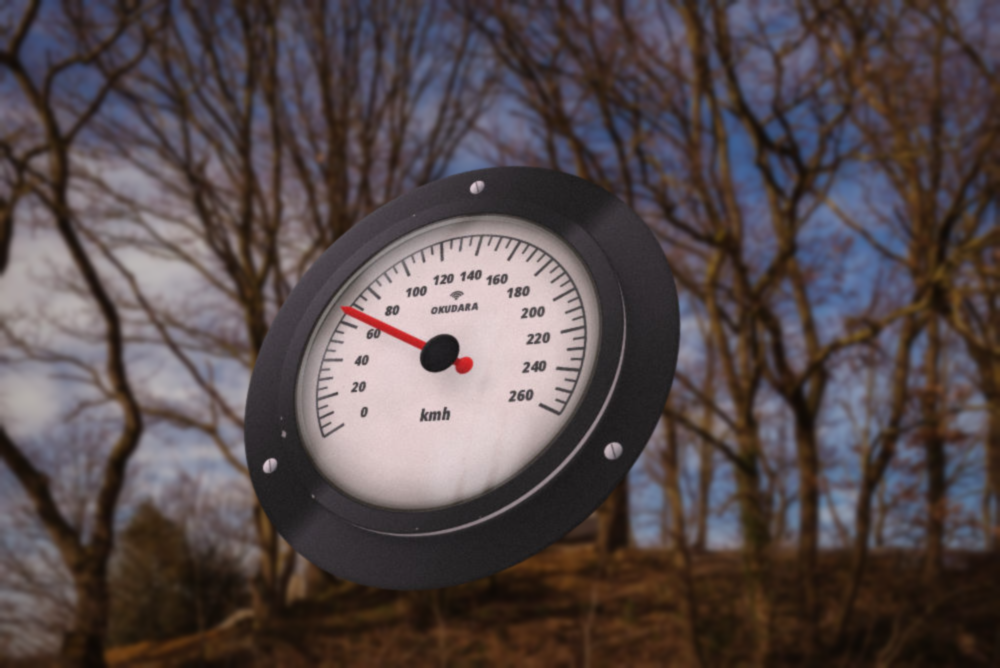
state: 65 km/h
